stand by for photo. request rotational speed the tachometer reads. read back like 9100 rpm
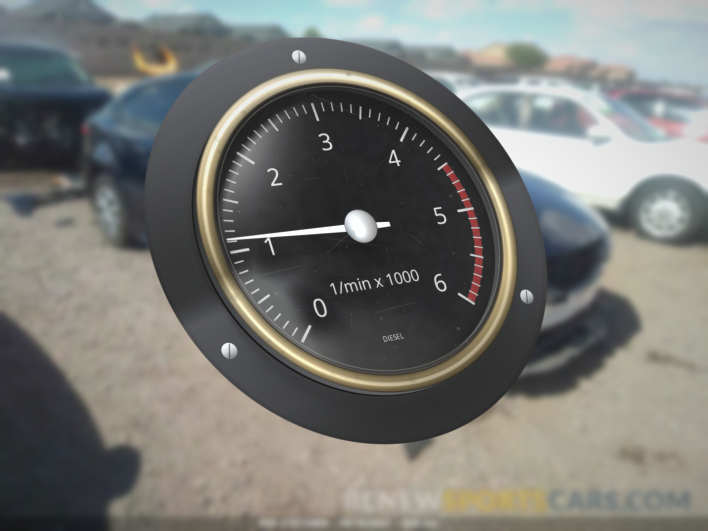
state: 1100 rpm
